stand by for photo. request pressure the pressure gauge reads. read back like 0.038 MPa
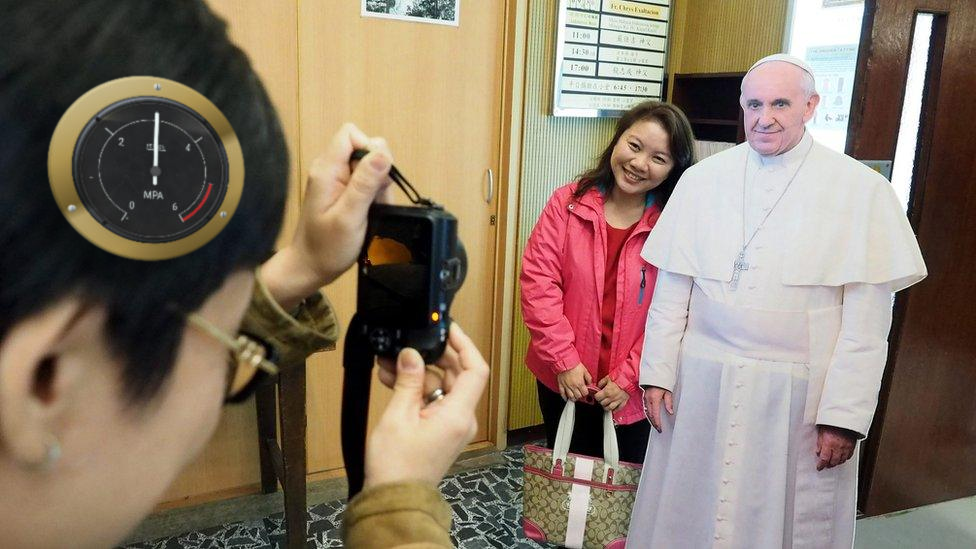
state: 3 MPa
